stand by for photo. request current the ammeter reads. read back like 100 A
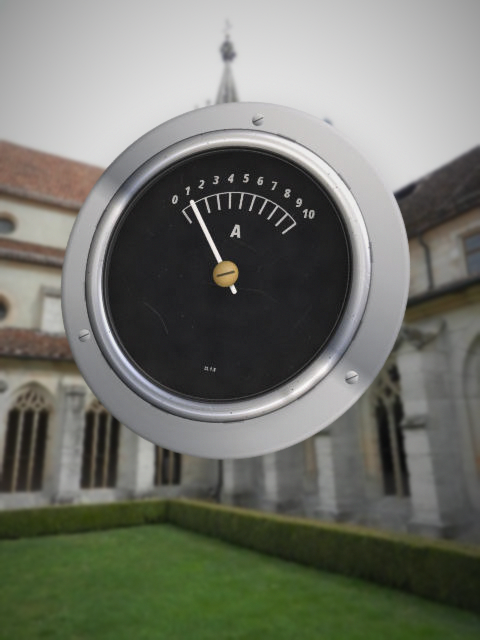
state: 1 A
